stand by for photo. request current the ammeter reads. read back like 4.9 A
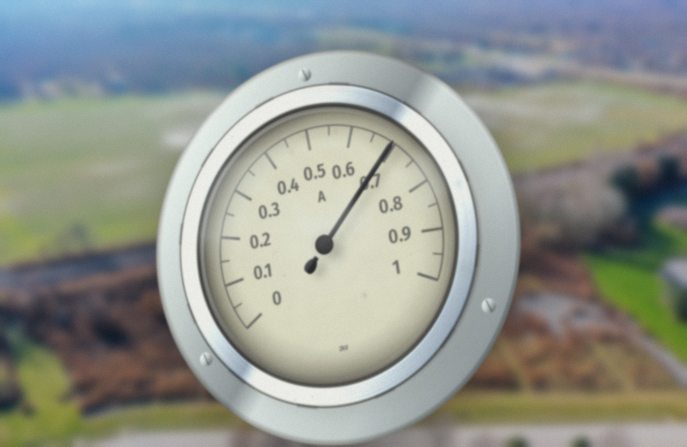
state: 0.7 A
